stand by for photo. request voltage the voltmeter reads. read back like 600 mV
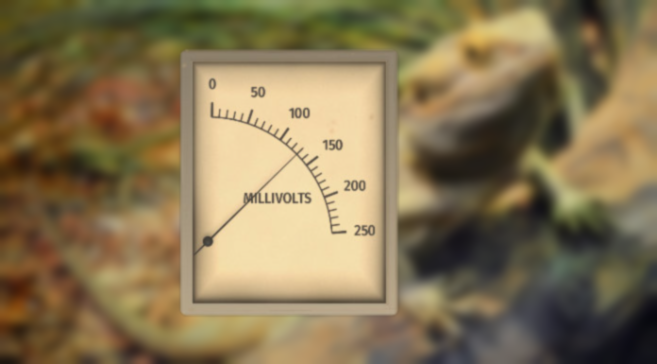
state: 130 mV
